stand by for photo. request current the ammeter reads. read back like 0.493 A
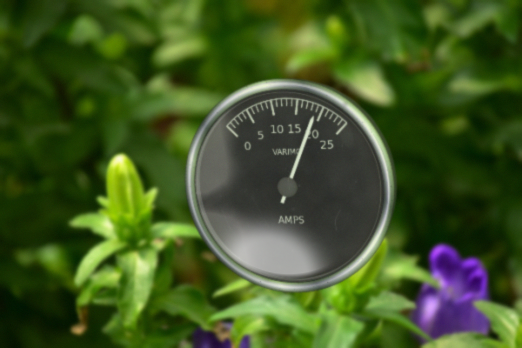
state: 19 A
